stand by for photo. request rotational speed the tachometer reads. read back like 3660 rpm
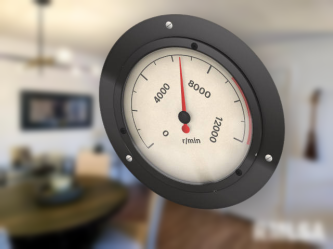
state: 6500 rpm
